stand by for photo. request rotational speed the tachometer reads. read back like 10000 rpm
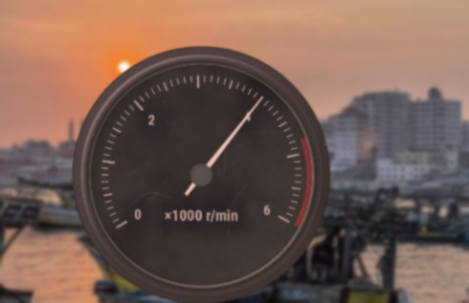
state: 4000 rpm
